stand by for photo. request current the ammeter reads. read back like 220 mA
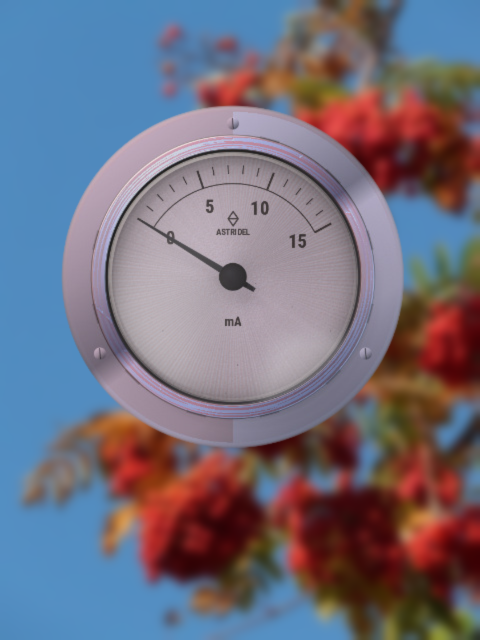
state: 0 mA
